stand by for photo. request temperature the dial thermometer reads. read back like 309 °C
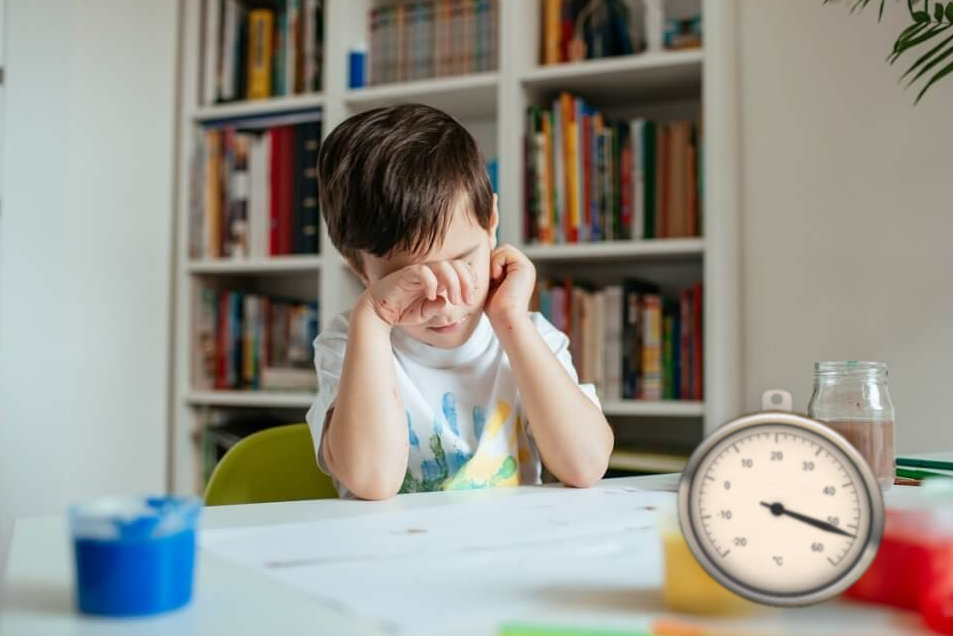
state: 52 °C
